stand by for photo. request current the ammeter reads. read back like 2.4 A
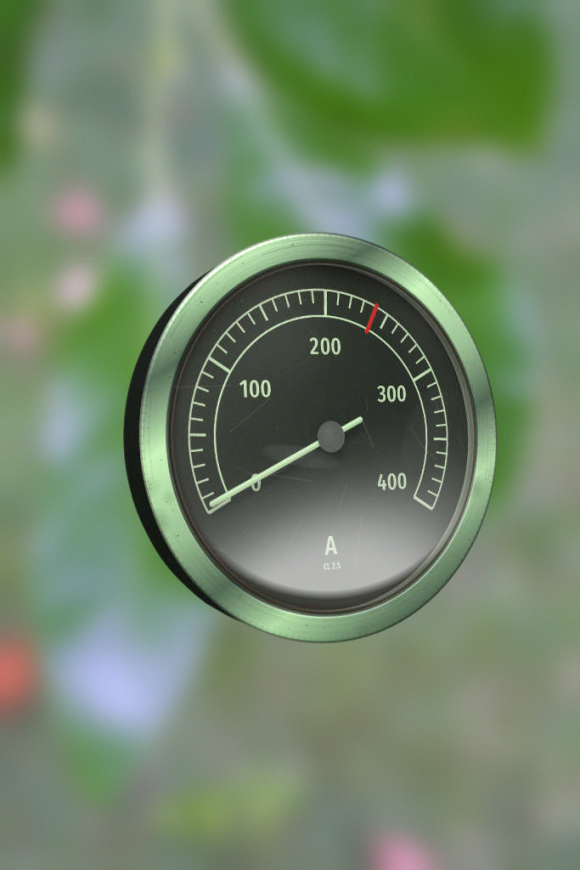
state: 5 A
